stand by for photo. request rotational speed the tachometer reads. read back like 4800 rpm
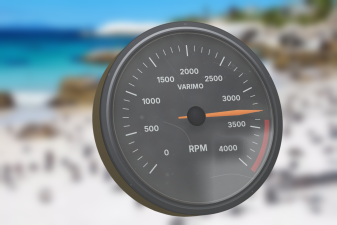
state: 3300 rpm
